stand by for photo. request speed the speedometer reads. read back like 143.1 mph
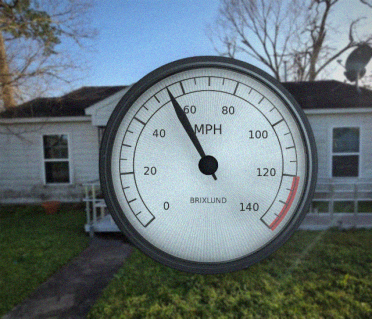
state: 55 mph
